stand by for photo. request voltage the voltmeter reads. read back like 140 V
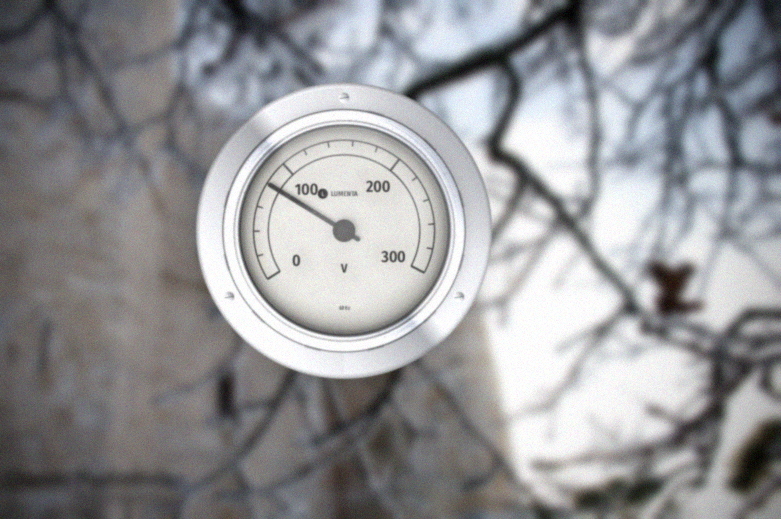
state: 80 V
